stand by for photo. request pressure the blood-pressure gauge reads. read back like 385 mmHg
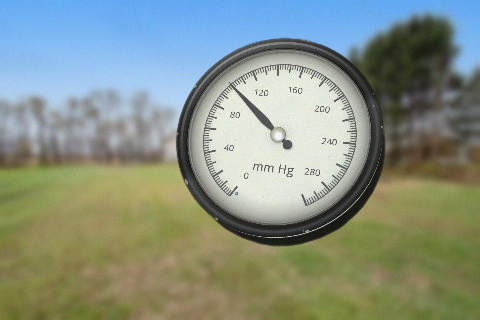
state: 100 mmHg
